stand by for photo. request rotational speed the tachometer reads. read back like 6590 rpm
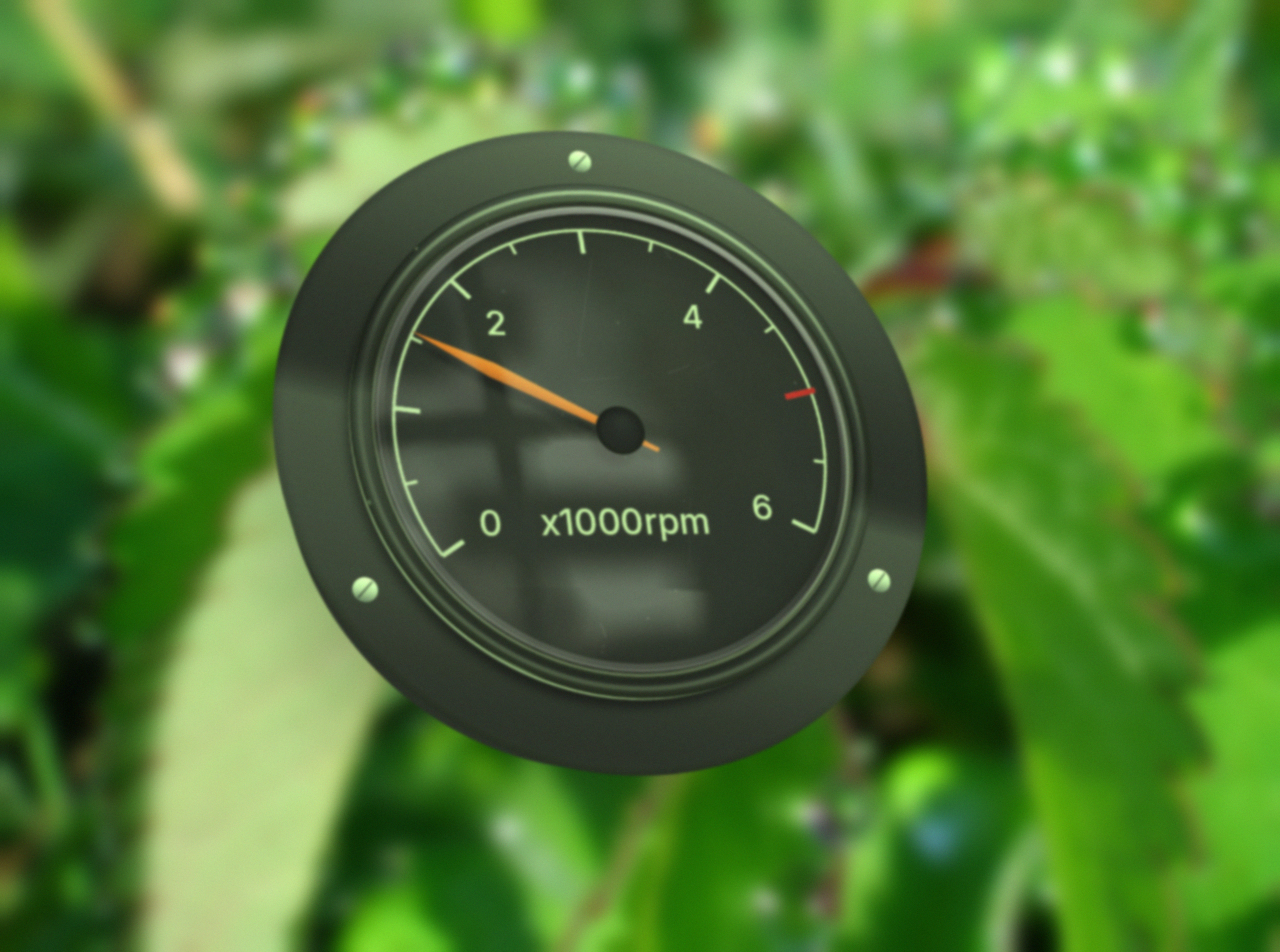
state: 1500 rpm
